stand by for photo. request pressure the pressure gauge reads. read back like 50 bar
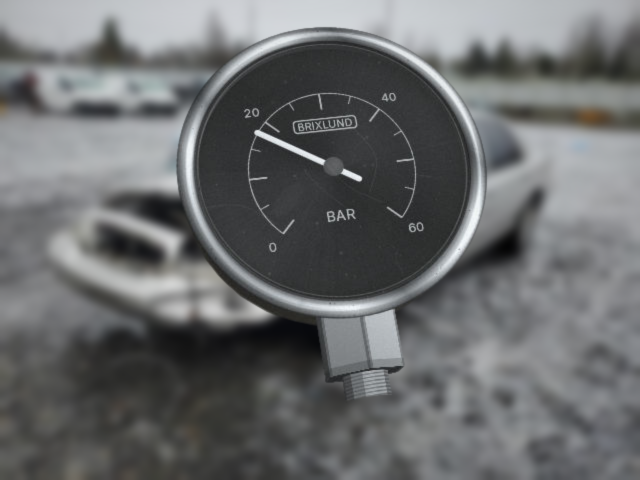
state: 17.5 bar
